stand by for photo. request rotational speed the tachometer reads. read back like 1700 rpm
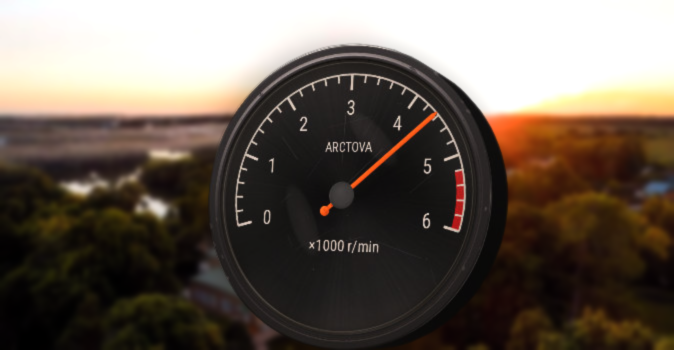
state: 4400 rpm
